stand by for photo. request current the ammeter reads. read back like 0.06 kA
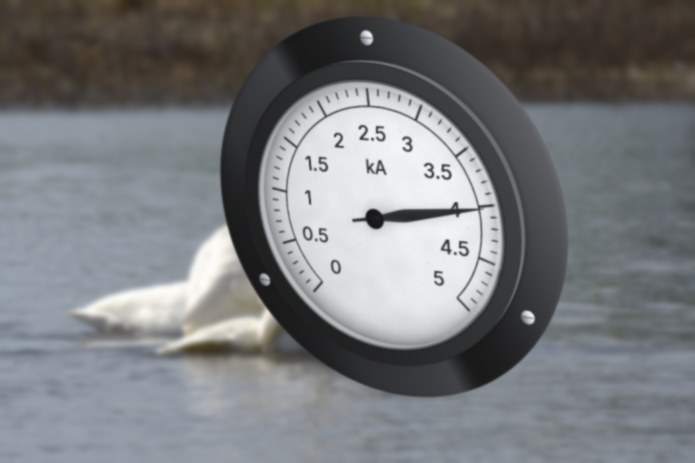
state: 4 kA
